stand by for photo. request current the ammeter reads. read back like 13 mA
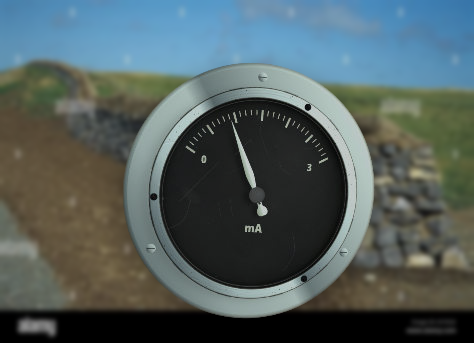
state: 0.9 mA
